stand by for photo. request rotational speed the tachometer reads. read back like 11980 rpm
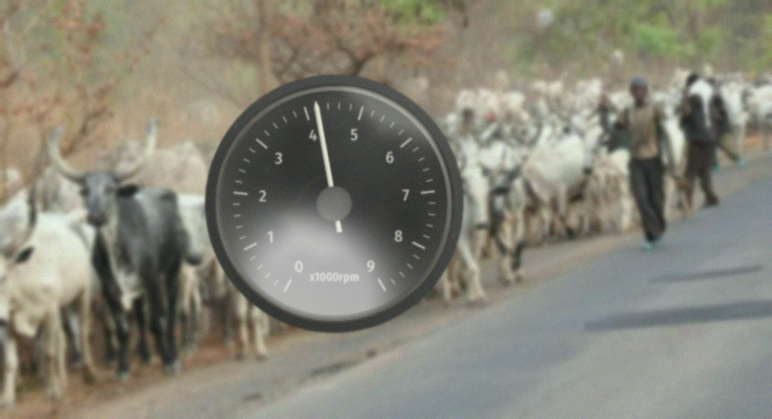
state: 4200 rpm
